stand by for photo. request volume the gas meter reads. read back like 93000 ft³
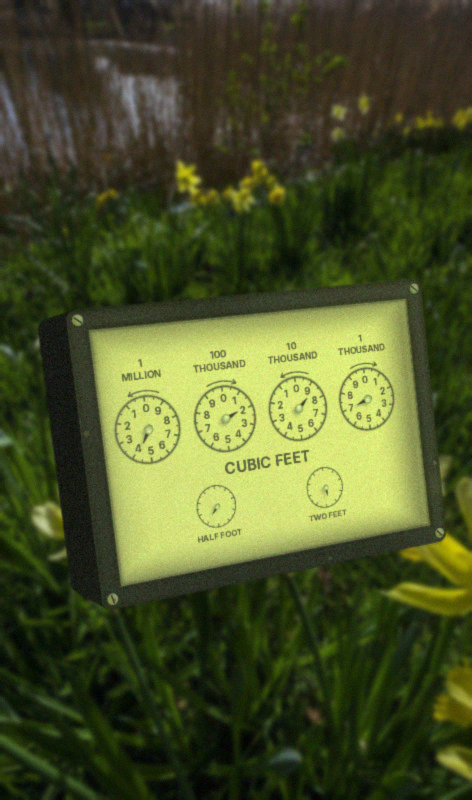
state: 418700 ft³
